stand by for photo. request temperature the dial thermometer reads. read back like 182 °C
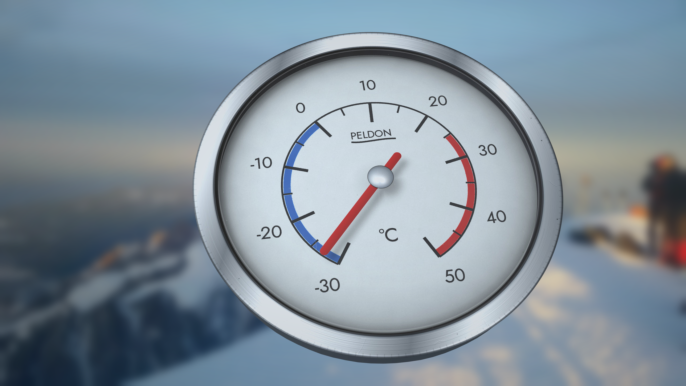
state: -27.5 °C
